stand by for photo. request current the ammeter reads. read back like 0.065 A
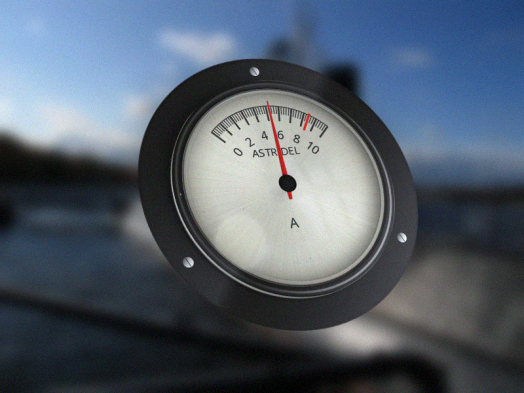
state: 5 A
